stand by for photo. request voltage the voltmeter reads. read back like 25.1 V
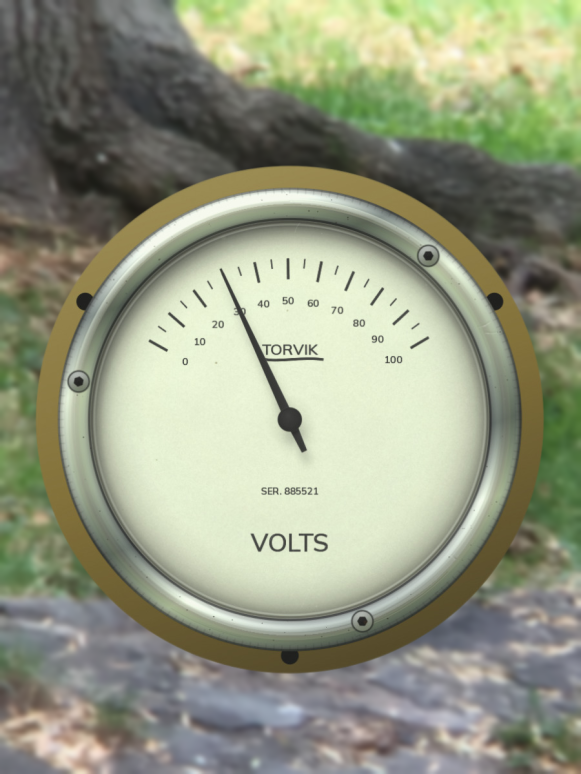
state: 30 V
